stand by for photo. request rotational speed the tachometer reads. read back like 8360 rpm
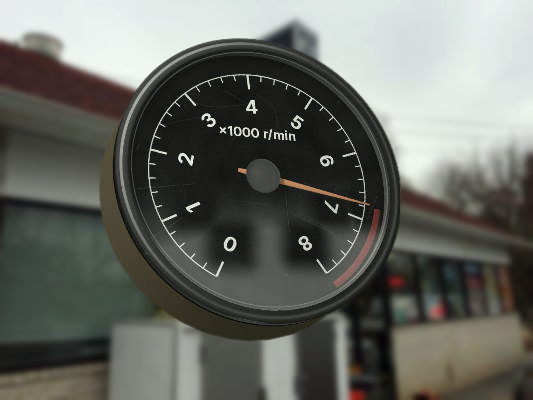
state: 6800 rpm
